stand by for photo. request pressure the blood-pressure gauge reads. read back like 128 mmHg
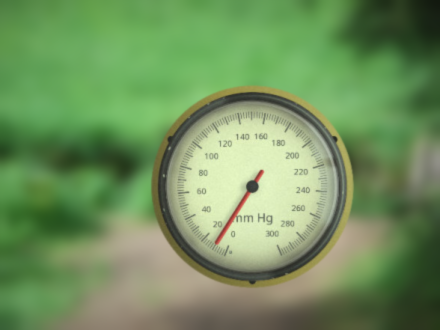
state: 10 mmHg
